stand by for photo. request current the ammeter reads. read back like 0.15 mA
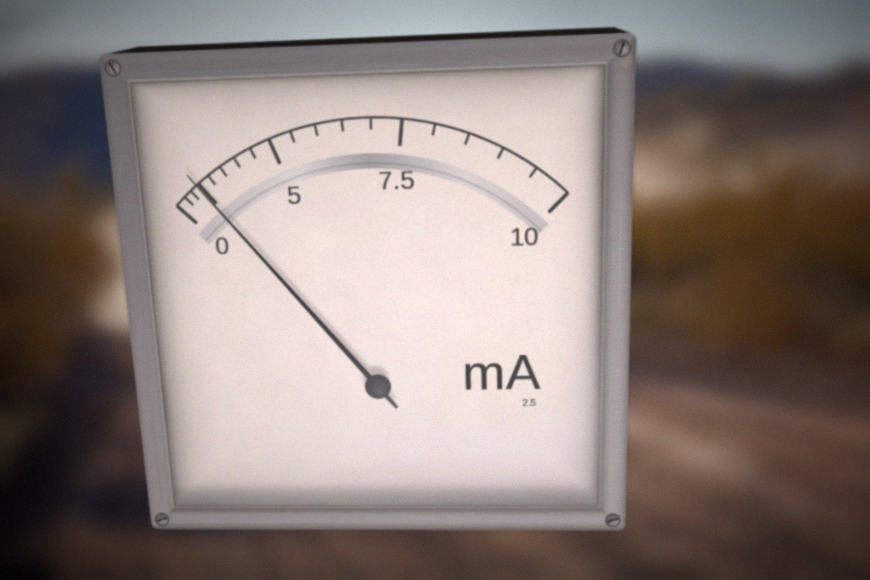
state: 2.5 mA
